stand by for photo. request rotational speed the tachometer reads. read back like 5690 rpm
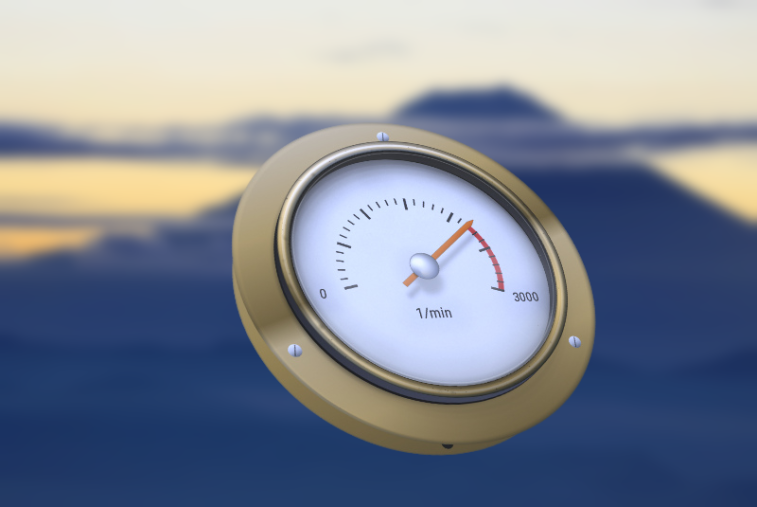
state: 2200 rpm
